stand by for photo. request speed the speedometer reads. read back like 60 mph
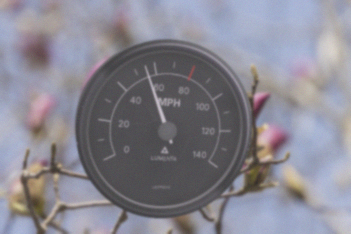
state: 55 mph
